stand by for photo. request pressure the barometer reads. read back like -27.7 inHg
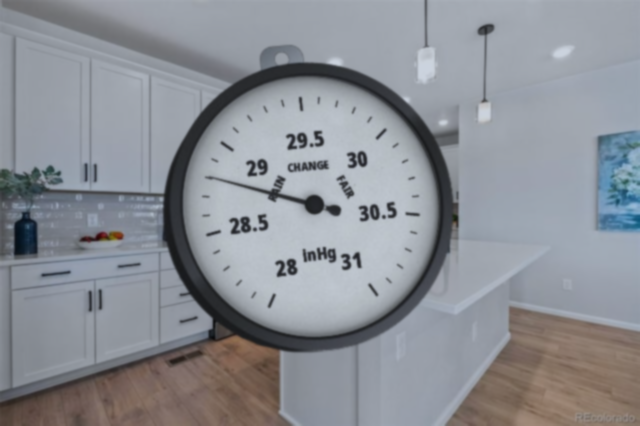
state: 28.8 inHg
